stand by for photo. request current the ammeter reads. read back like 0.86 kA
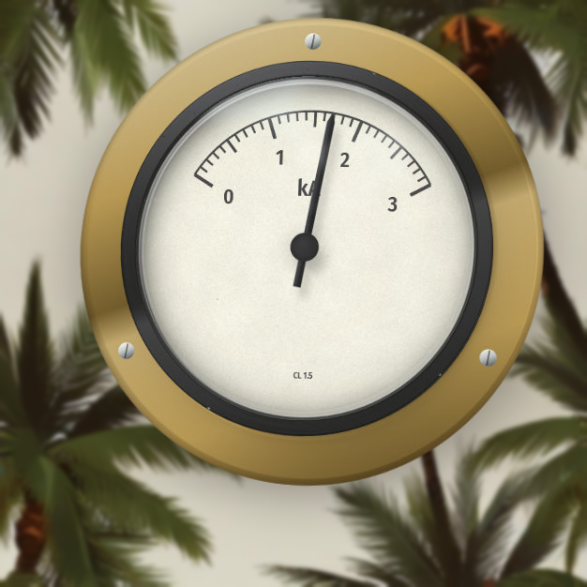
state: 1.7 kA
